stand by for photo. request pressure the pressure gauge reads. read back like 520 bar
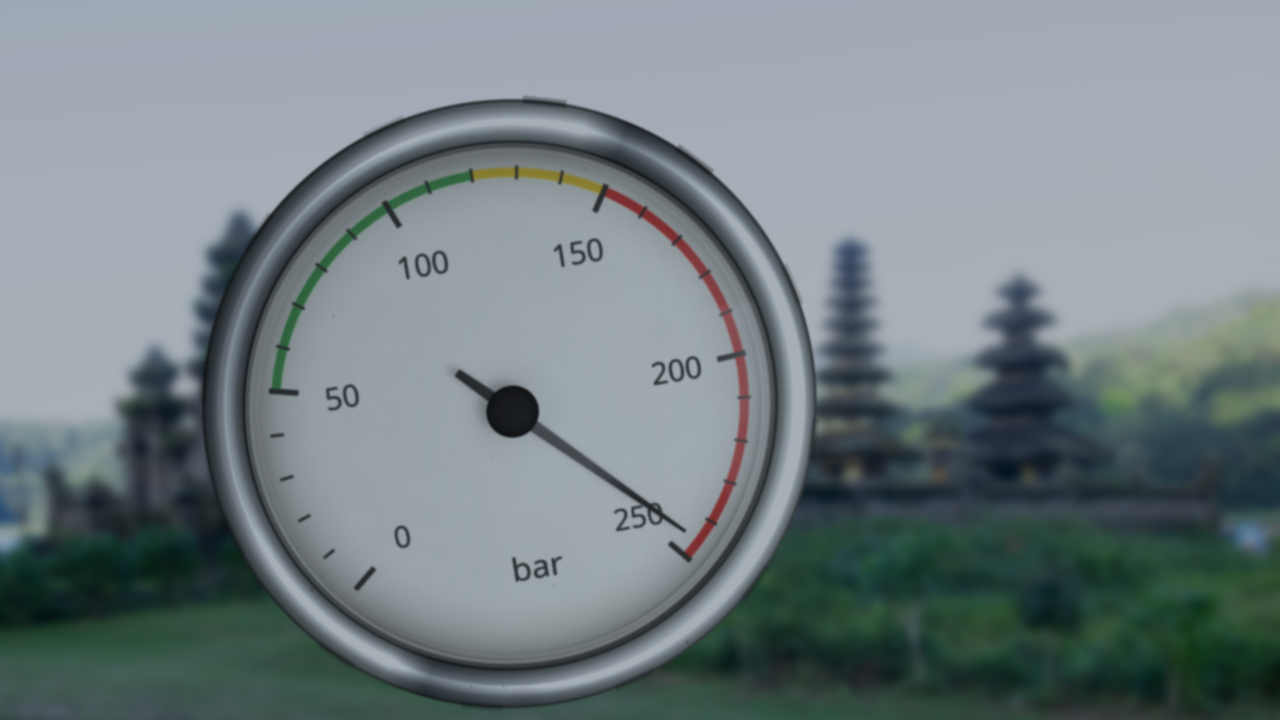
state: 245 bar
